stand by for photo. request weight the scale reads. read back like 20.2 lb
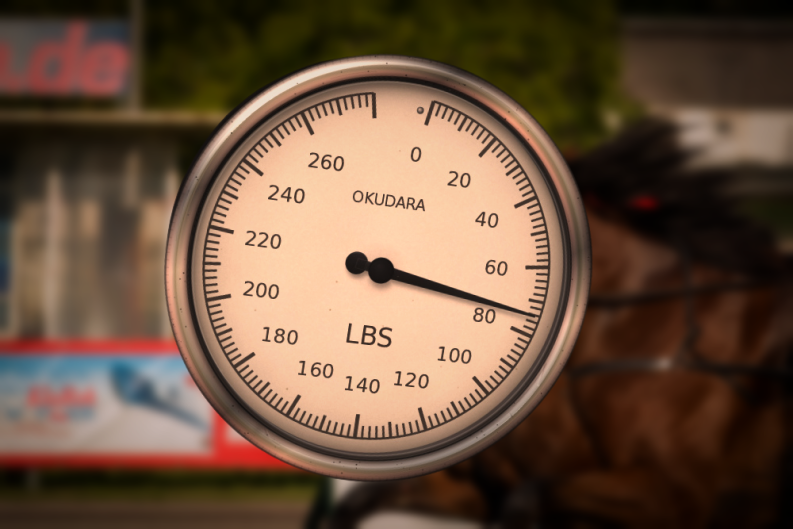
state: 74 lb
